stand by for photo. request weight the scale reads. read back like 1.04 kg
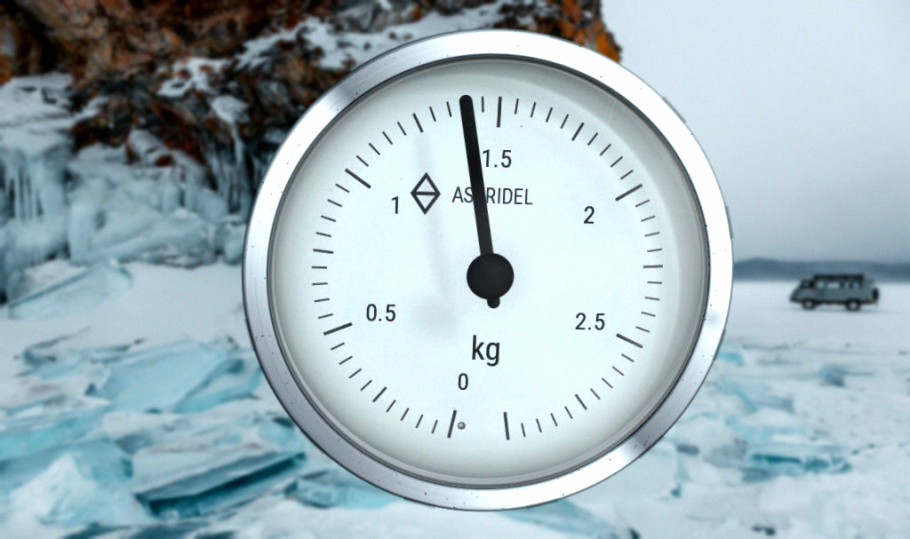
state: 1.4 kg
